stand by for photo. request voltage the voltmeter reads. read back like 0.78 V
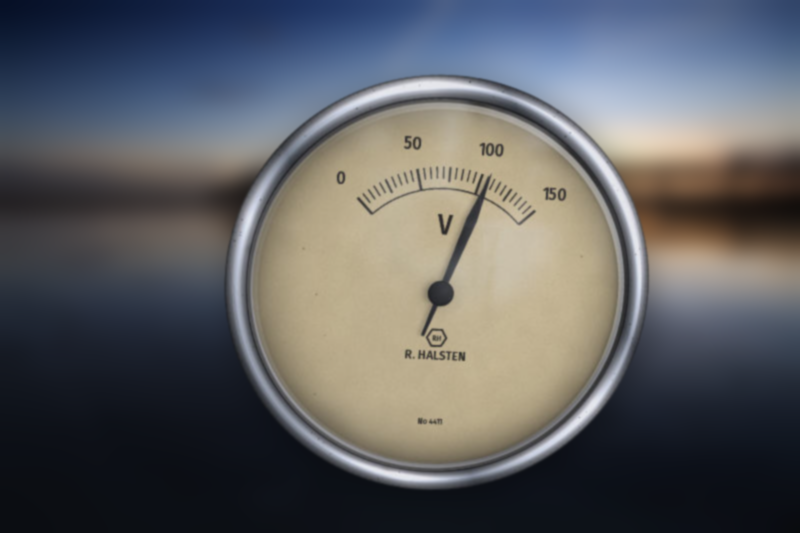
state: 105 V
